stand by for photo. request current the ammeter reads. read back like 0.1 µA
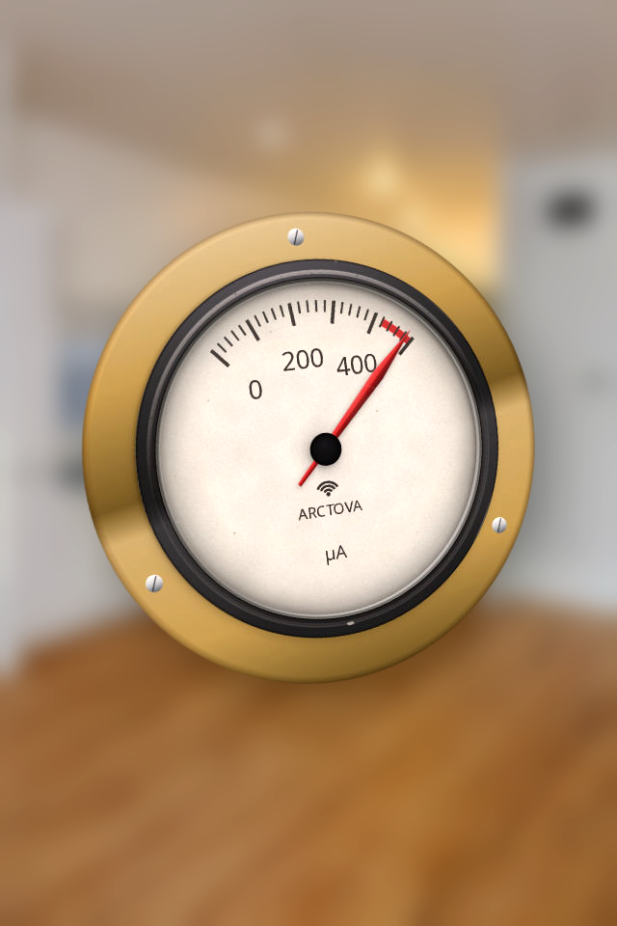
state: 480 µA
